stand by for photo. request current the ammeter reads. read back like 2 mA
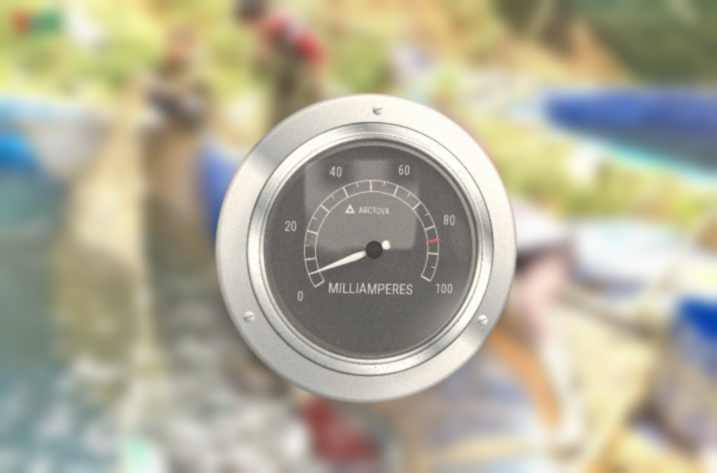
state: 5 mA
